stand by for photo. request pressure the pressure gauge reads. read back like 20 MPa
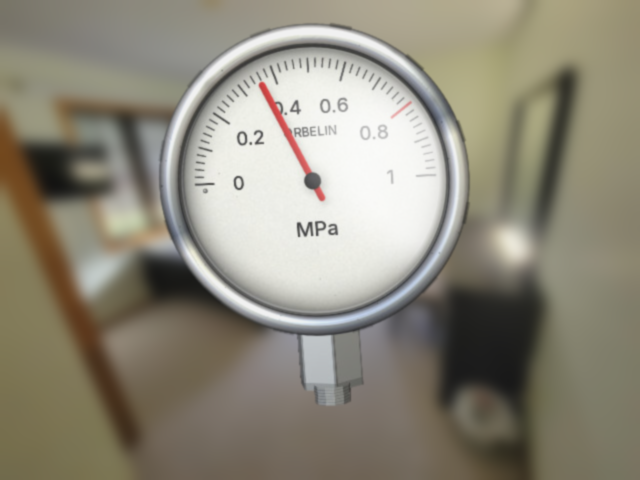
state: 0.36 MPa
